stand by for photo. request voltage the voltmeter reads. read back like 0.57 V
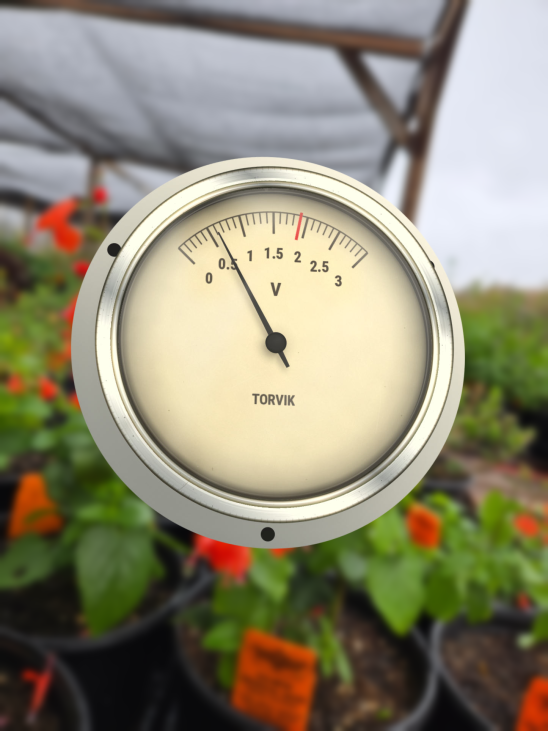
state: 0.6 V
